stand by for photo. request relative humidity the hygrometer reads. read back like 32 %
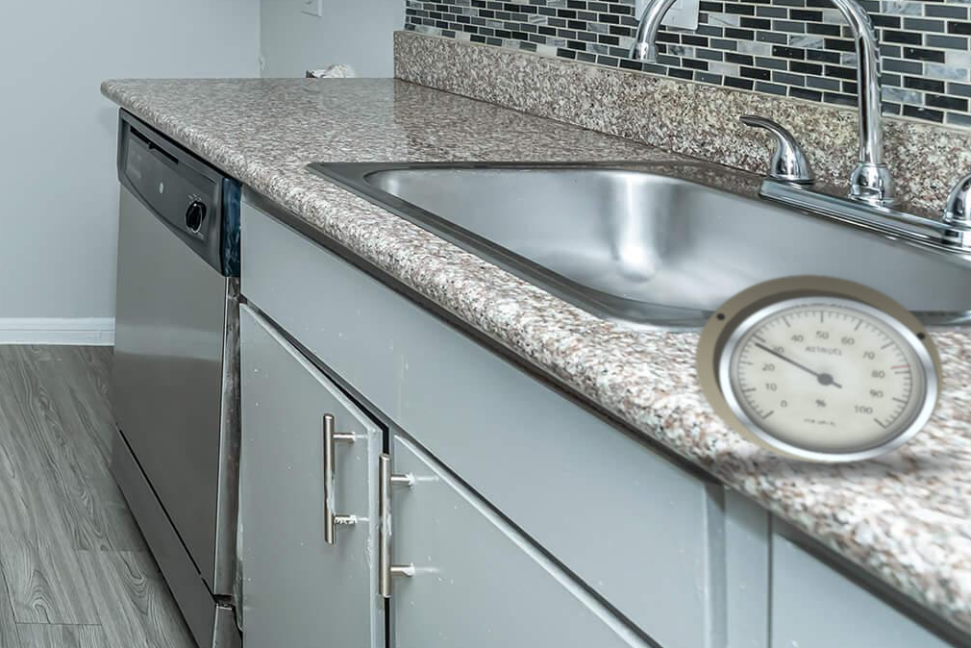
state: 28 %
